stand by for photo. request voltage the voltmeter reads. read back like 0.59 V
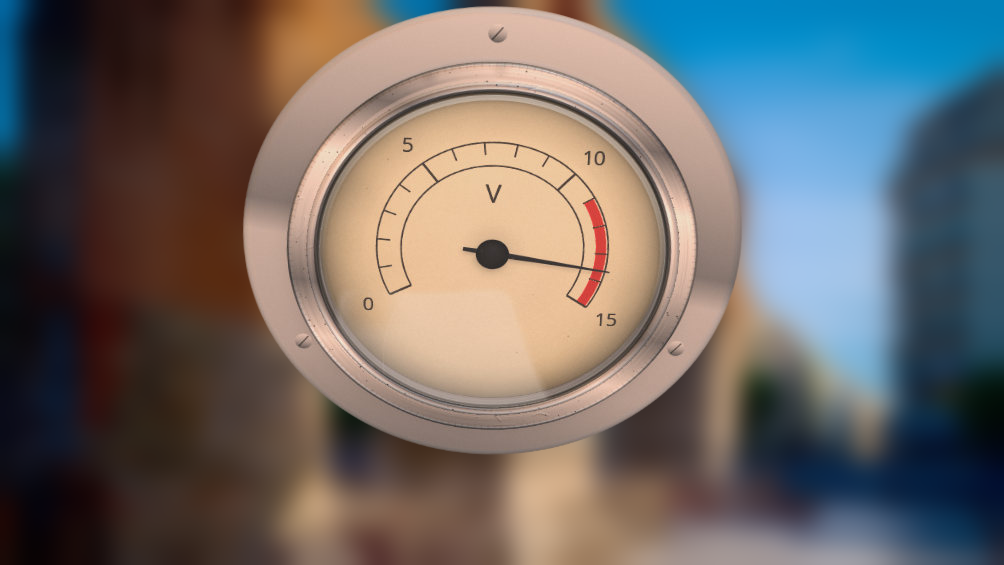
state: 13.5 V
